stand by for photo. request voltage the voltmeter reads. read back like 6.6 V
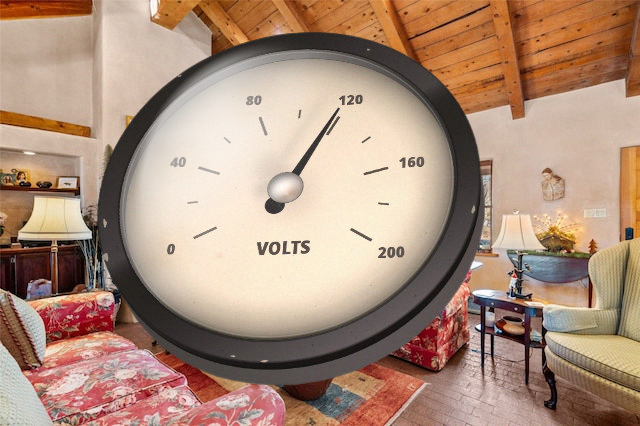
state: 120 V
